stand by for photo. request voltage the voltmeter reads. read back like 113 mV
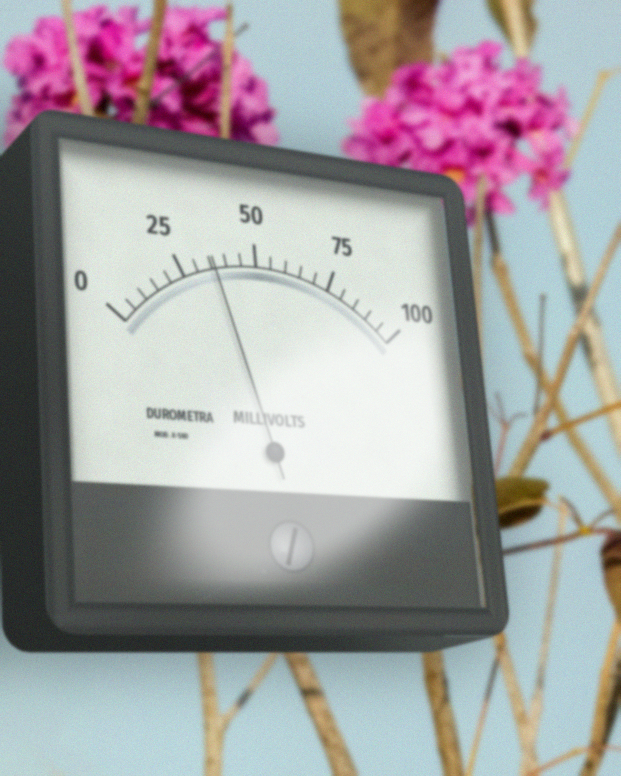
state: 35 mV
